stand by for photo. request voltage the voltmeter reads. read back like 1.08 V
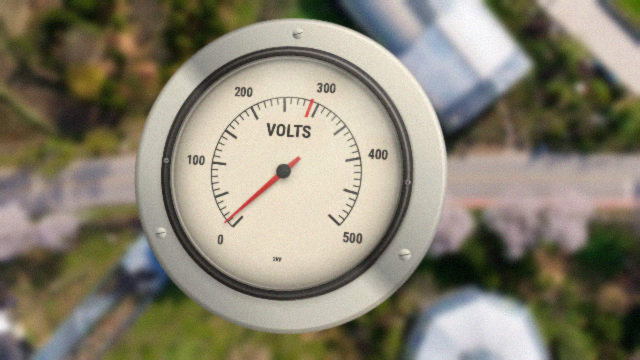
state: 10 V
